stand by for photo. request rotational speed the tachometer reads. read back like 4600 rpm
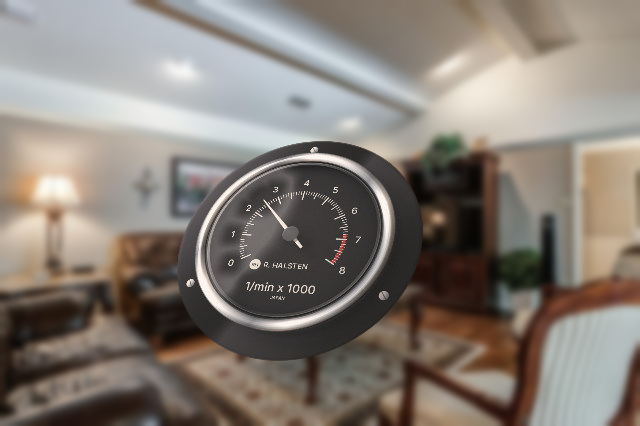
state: 2500 rpm
